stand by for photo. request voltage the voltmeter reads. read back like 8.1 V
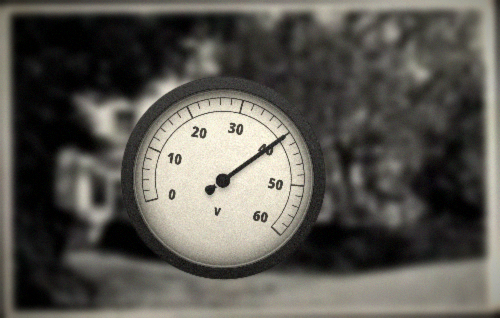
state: 40 V
